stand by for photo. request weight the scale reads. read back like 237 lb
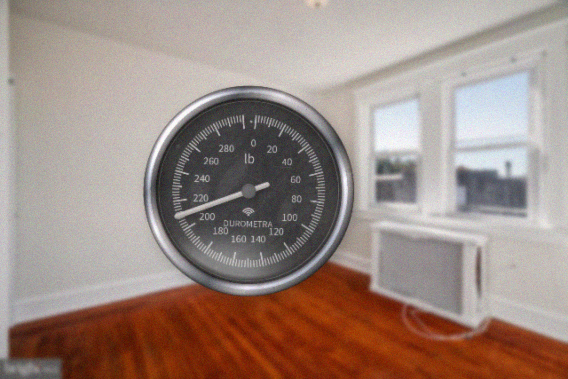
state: 210 lb
